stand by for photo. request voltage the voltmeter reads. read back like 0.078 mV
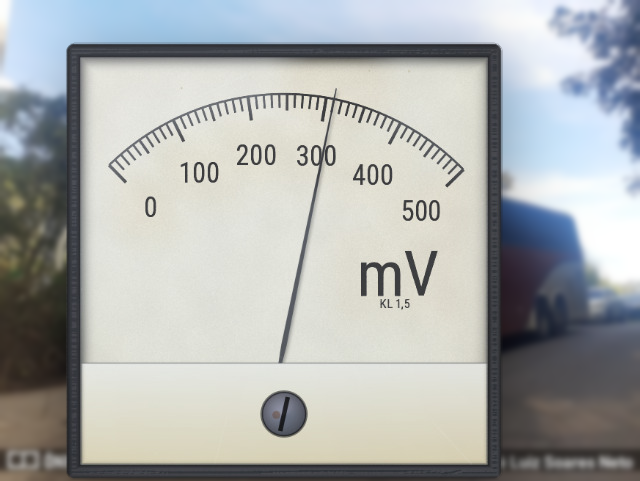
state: 310 mV
